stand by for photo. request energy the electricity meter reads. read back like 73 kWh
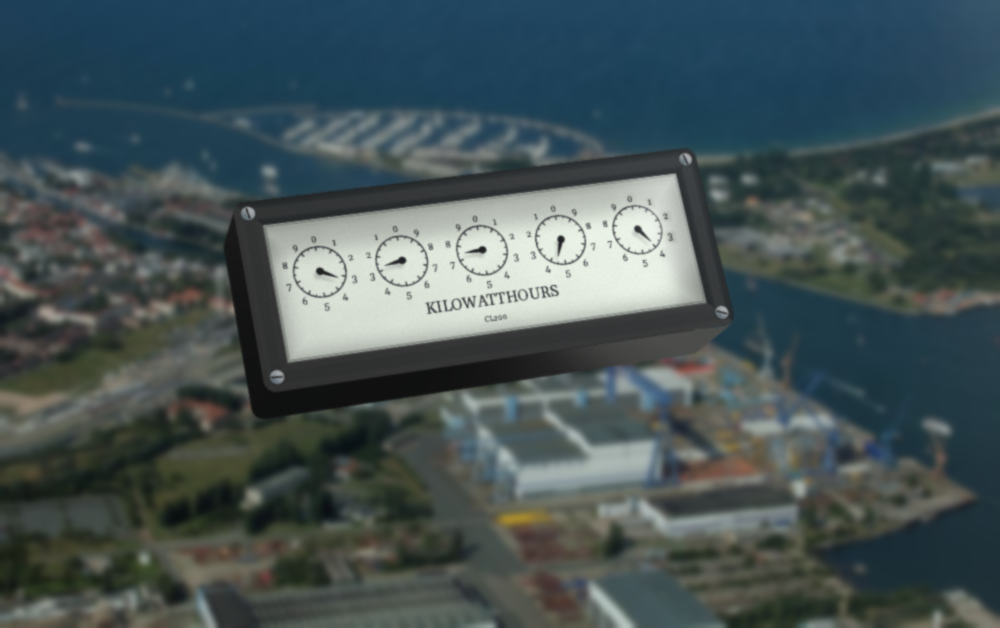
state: 32744 kWh
